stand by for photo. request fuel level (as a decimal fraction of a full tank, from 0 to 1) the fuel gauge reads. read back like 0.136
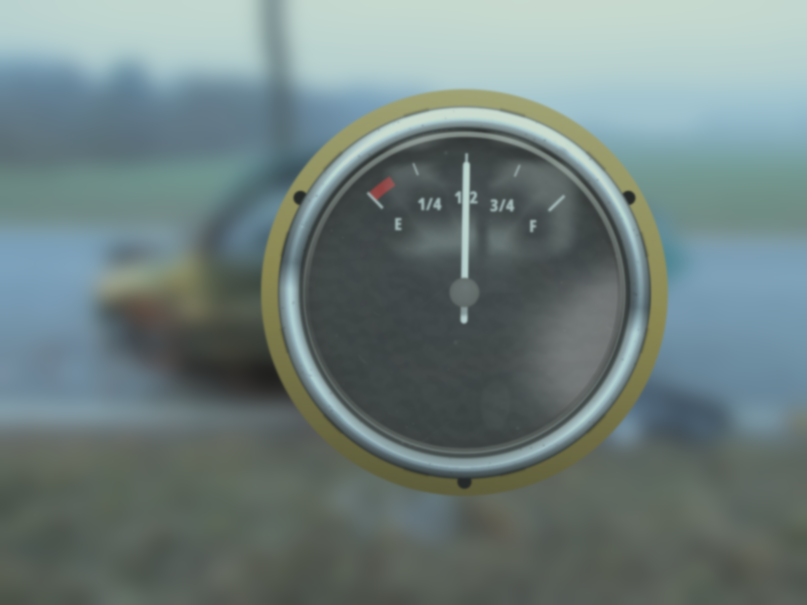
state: 0.5
